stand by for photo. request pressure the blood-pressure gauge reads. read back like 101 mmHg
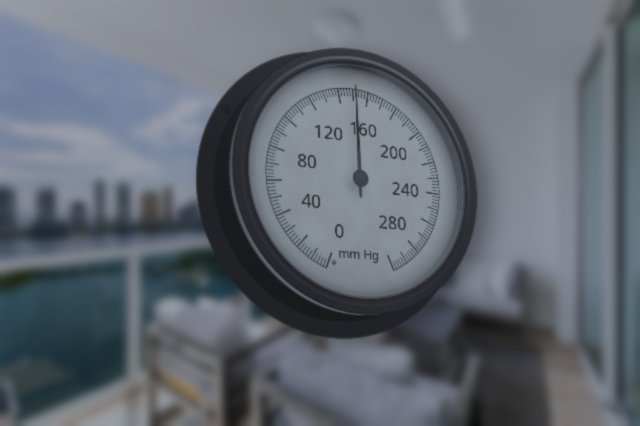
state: 150 mmHg
